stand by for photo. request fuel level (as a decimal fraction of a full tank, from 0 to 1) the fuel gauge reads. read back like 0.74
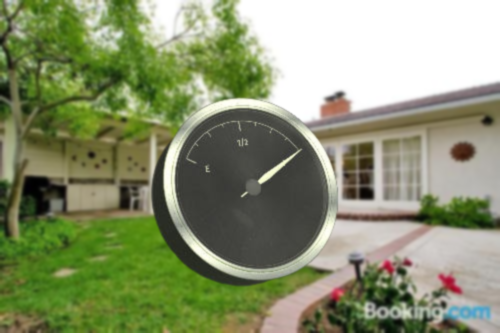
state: 1
